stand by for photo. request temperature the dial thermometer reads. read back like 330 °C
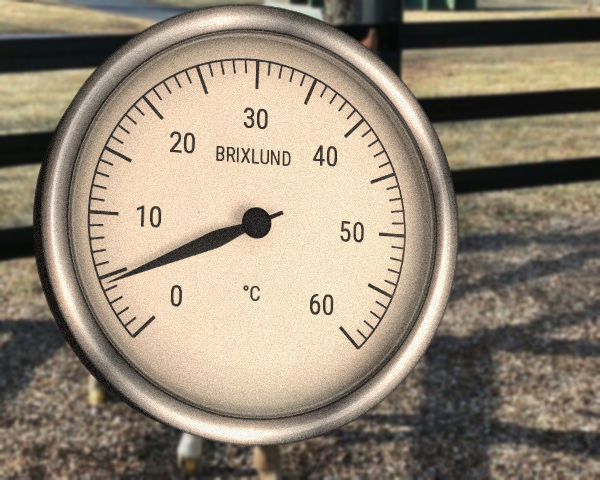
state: 4.5 °C
